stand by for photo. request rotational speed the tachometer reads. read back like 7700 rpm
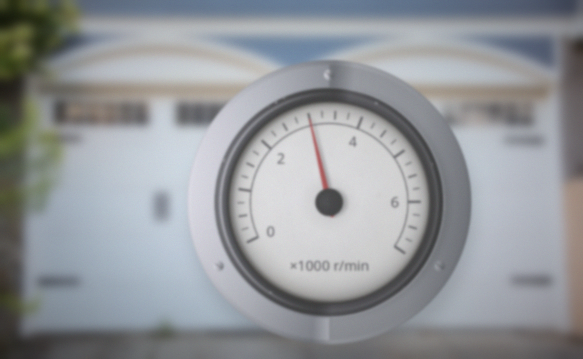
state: 3000 rpm
